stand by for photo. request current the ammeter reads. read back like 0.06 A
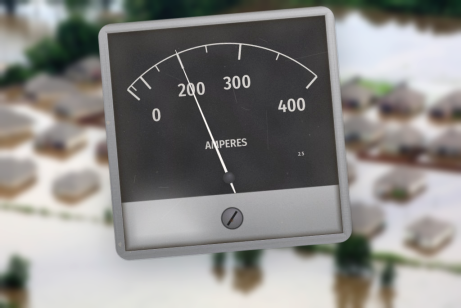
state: 200 A
